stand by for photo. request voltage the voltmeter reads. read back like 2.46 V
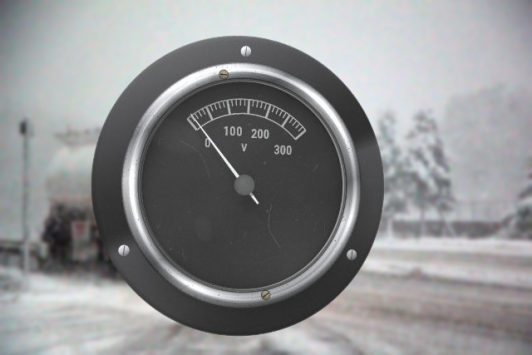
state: 10 V
